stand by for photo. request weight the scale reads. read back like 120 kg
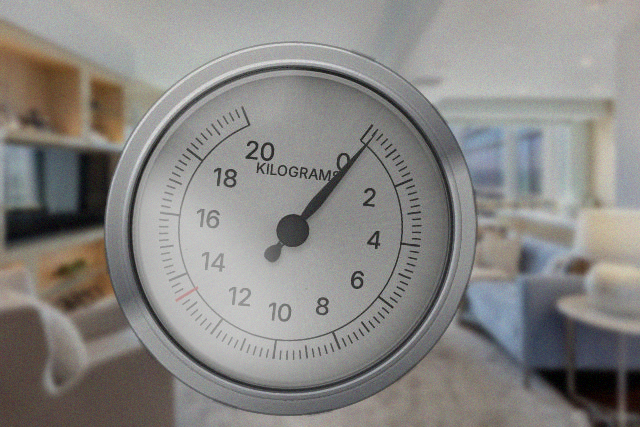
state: 0.2 kg
